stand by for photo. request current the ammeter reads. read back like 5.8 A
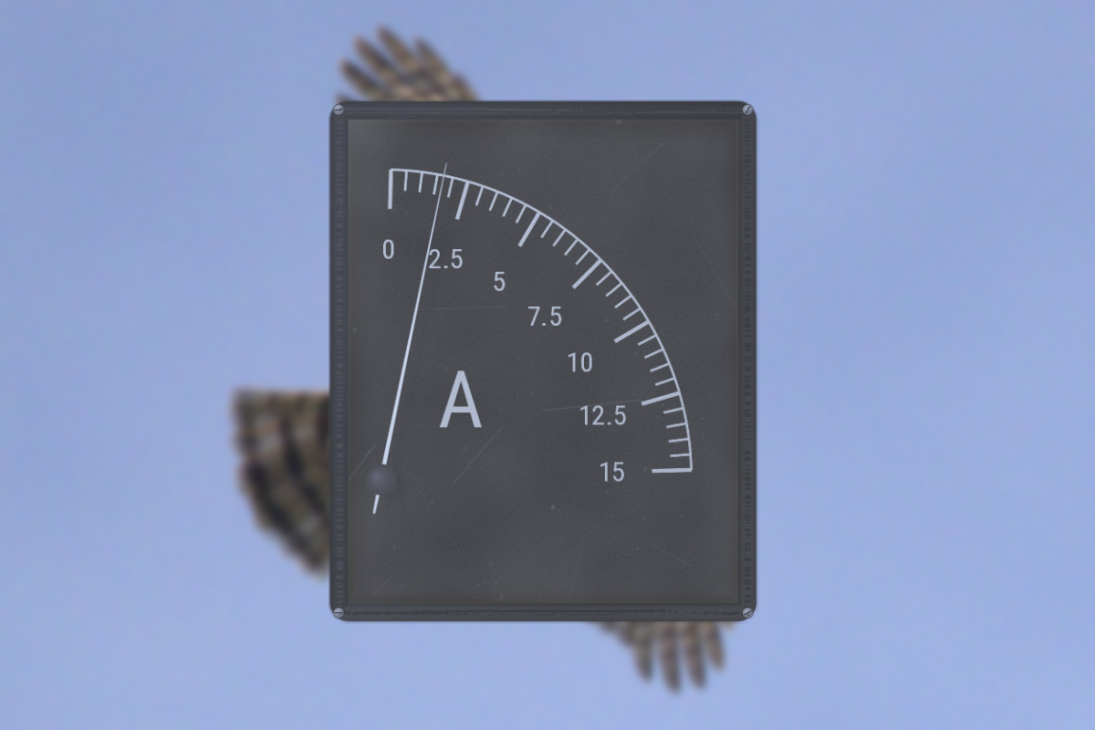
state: 1.75 A
